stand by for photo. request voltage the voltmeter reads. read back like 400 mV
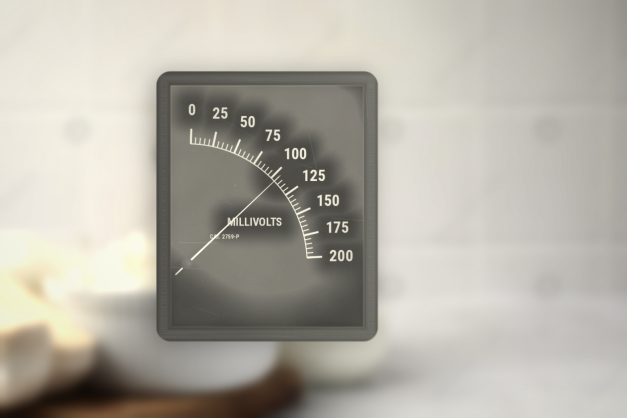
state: 105 mV
